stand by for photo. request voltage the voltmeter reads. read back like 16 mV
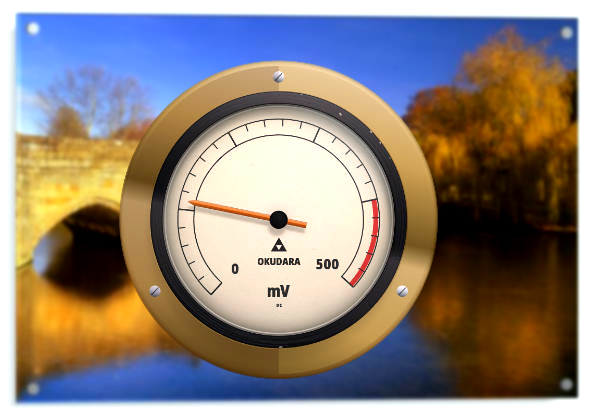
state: 110 mV
